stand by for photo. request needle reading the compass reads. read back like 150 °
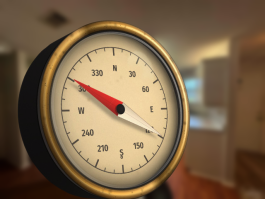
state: 300 °
